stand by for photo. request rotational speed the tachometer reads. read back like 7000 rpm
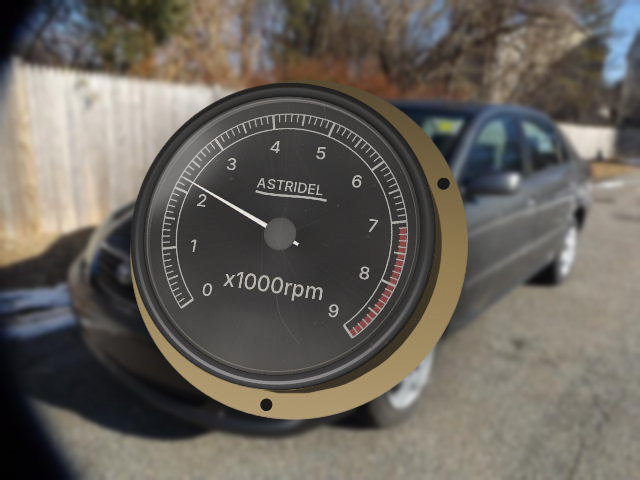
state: 2200 rpm
